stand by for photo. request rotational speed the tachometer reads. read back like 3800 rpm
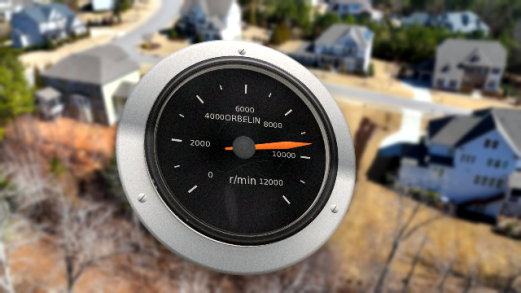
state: 9500 rpm
